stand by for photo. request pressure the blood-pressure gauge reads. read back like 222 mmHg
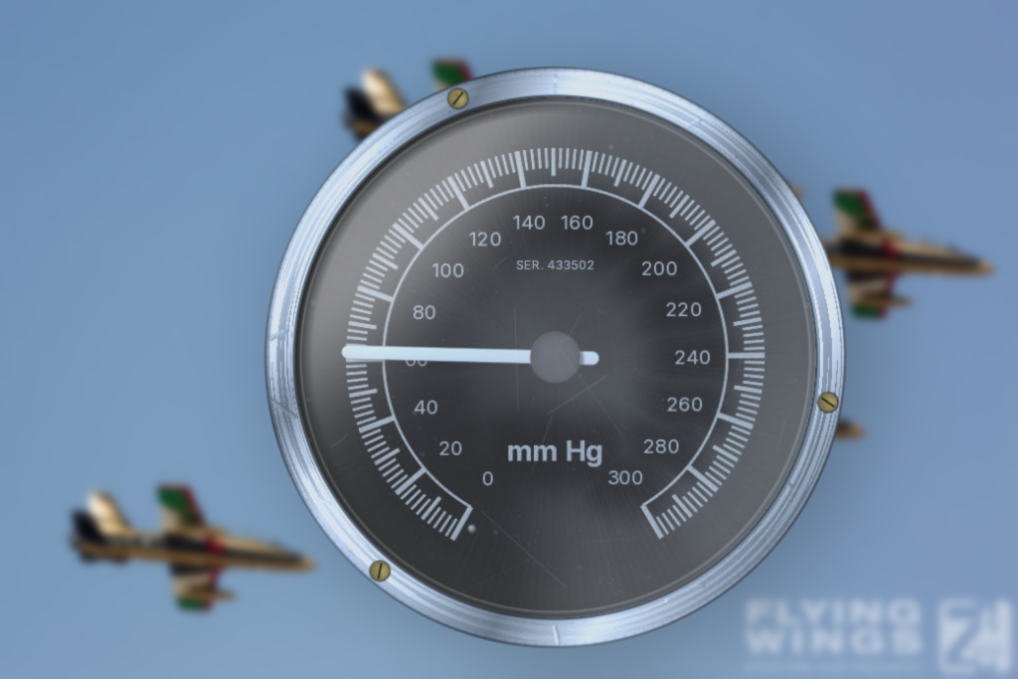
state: 62 mmHg
